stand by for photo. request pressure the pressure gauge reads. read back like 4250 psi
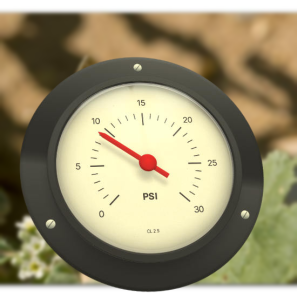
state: 9 psi
